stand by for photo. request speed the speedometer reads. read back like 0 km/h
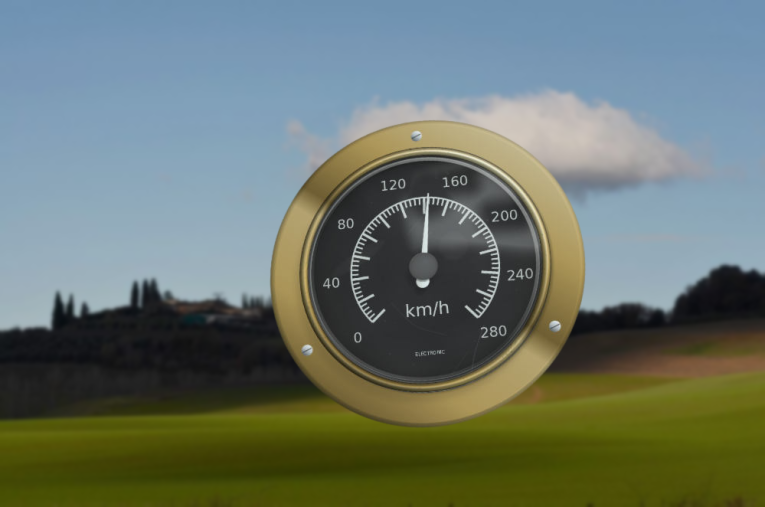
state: 144 km/h
